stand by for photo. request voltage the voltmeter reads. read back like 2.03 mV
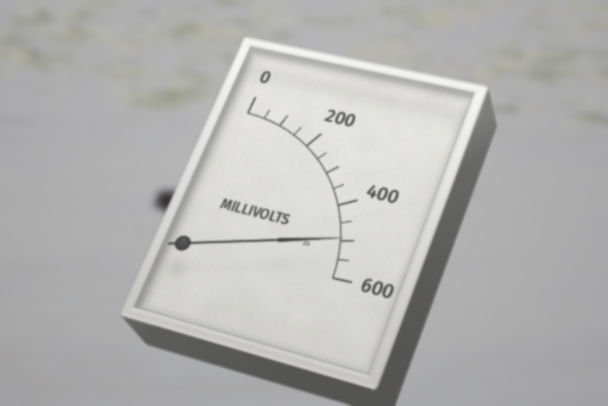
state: 500 mV
